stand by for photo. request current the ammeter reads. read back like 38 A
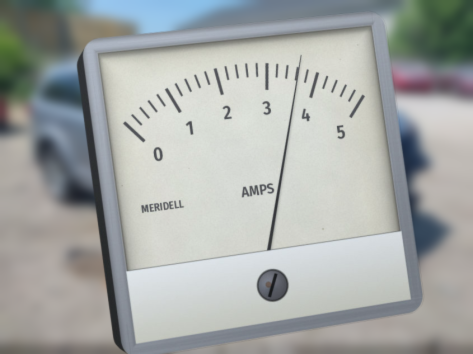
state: 3.6 A
